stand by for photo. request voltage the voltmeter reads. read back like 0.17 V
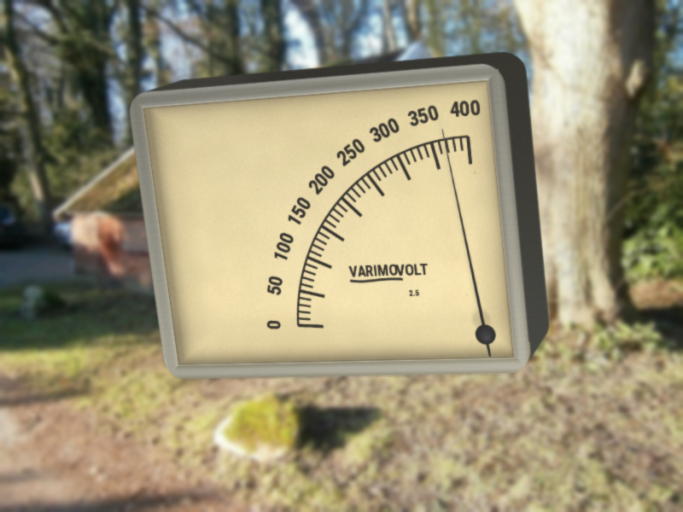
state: 370 V
